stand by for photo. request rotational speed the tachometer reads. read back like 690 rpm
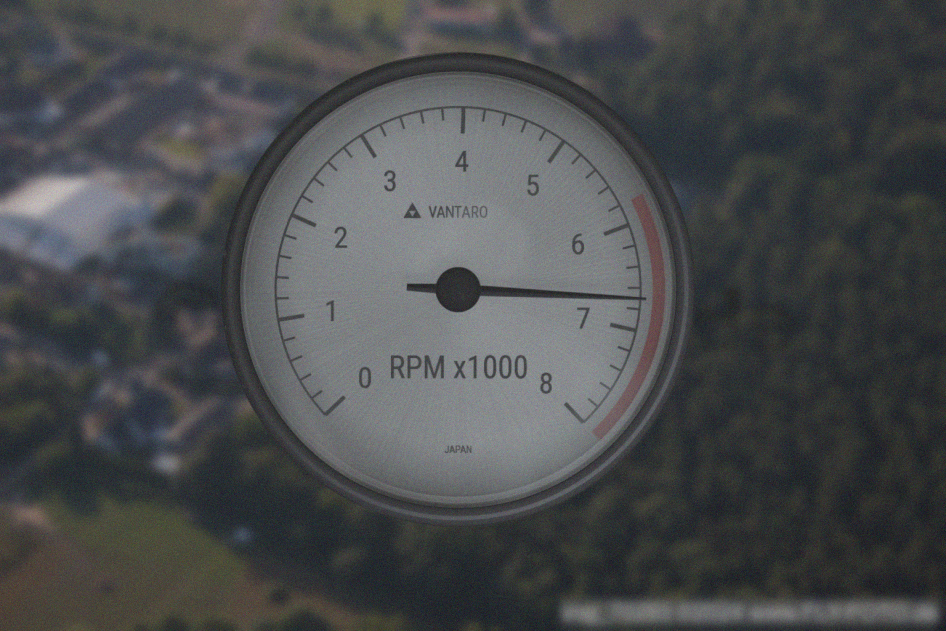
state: 6700 rpm
